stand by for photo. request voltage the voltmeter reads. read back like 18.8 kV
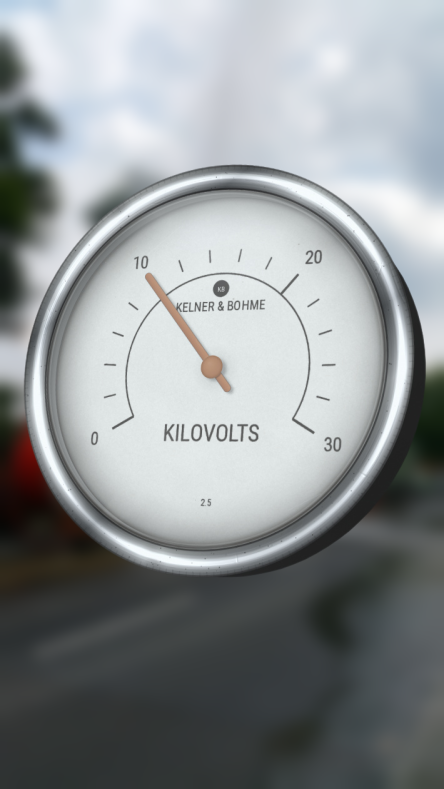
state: 10 kV
